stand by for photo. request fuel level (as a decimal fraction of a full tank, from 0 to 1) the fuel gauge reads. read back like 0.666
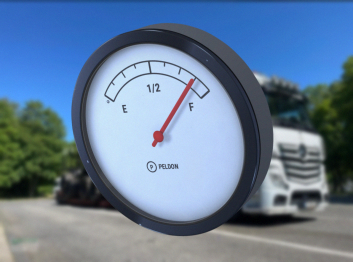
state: 0.875
